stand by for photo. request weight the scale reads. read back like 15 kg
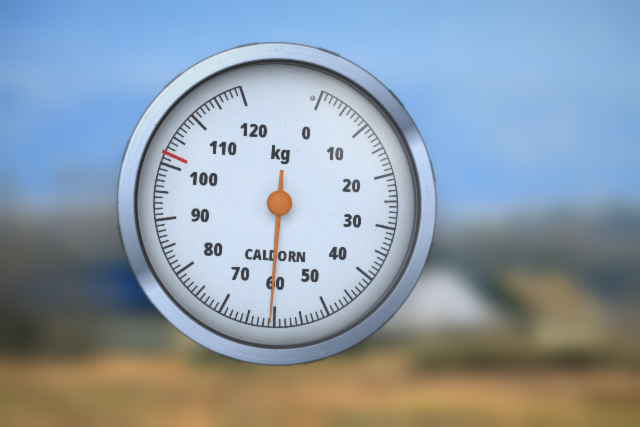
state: 61 kg
